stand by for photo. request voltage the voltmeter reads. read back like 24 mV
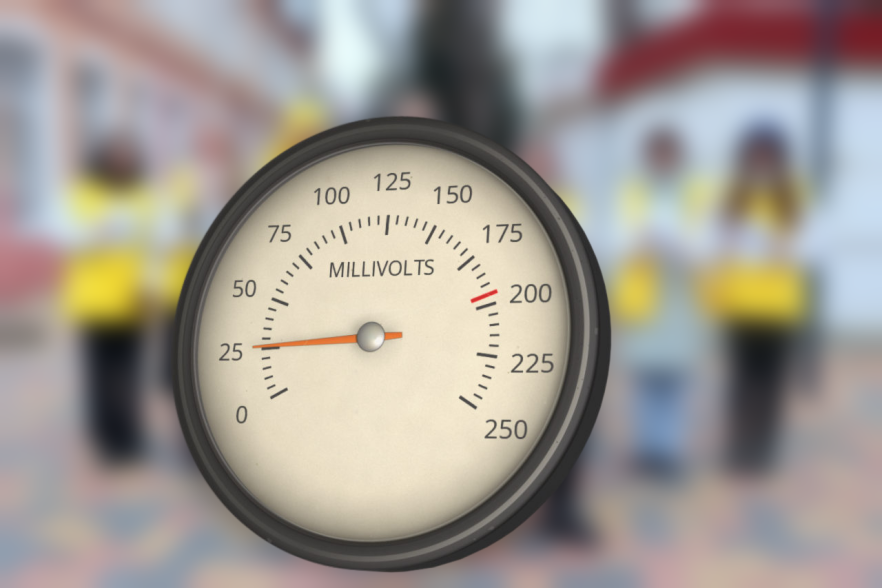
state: 25 mV
